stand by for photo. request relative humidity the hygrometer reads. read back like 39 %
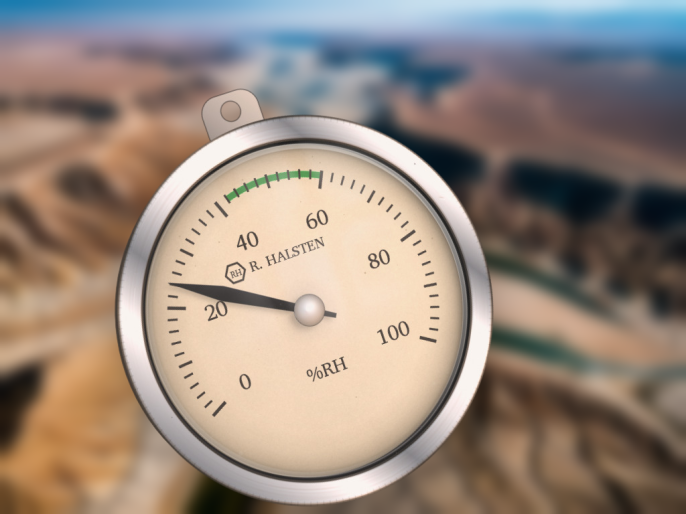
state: 24 %
